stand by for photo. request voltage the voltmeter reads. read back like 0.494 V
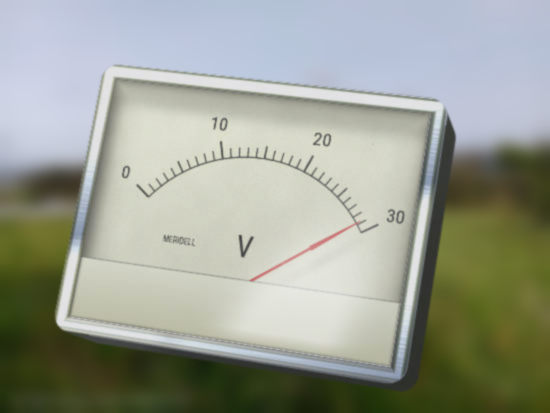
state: 29 V
